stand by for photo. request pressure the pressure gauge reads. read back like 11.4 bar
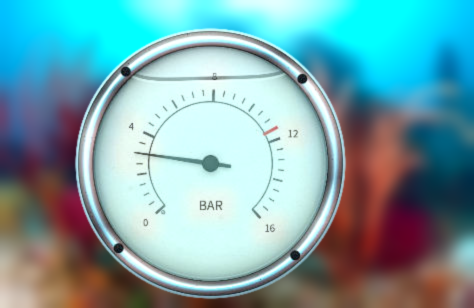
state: 3 bar
